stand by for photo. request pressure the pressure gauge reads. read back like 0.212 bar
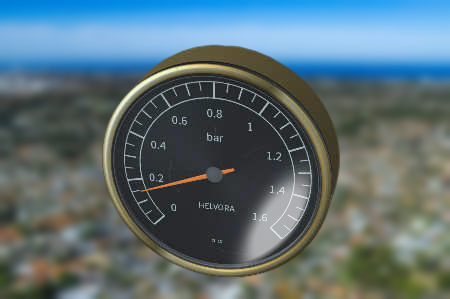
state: 0.15 bar
